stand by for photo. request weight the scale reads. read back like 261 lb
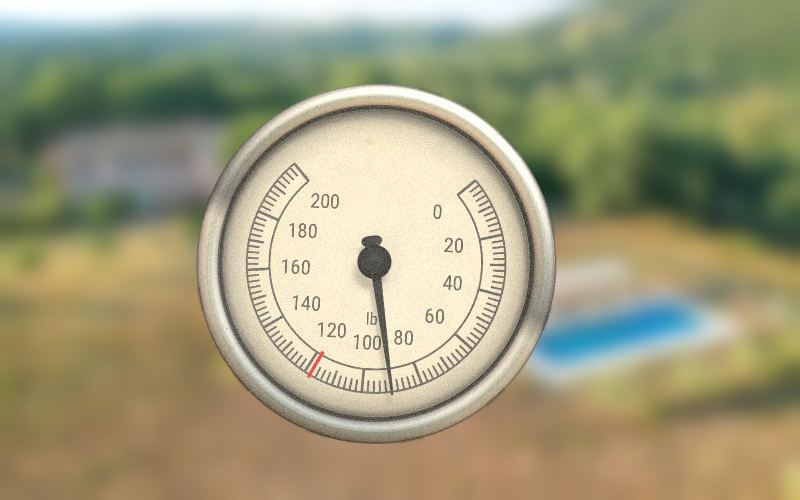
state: 90 lb
